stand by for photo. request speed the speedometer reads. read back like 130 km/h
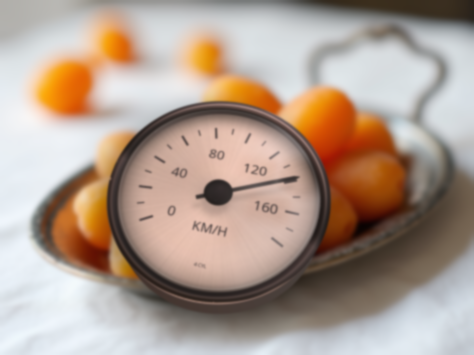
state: 140 km/h
